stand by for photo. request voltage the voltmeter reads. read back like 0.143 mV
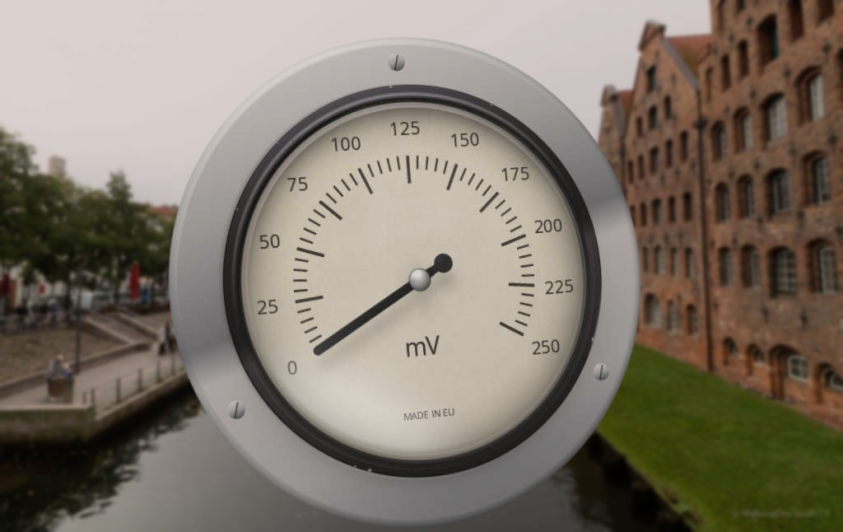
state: 0 mV
